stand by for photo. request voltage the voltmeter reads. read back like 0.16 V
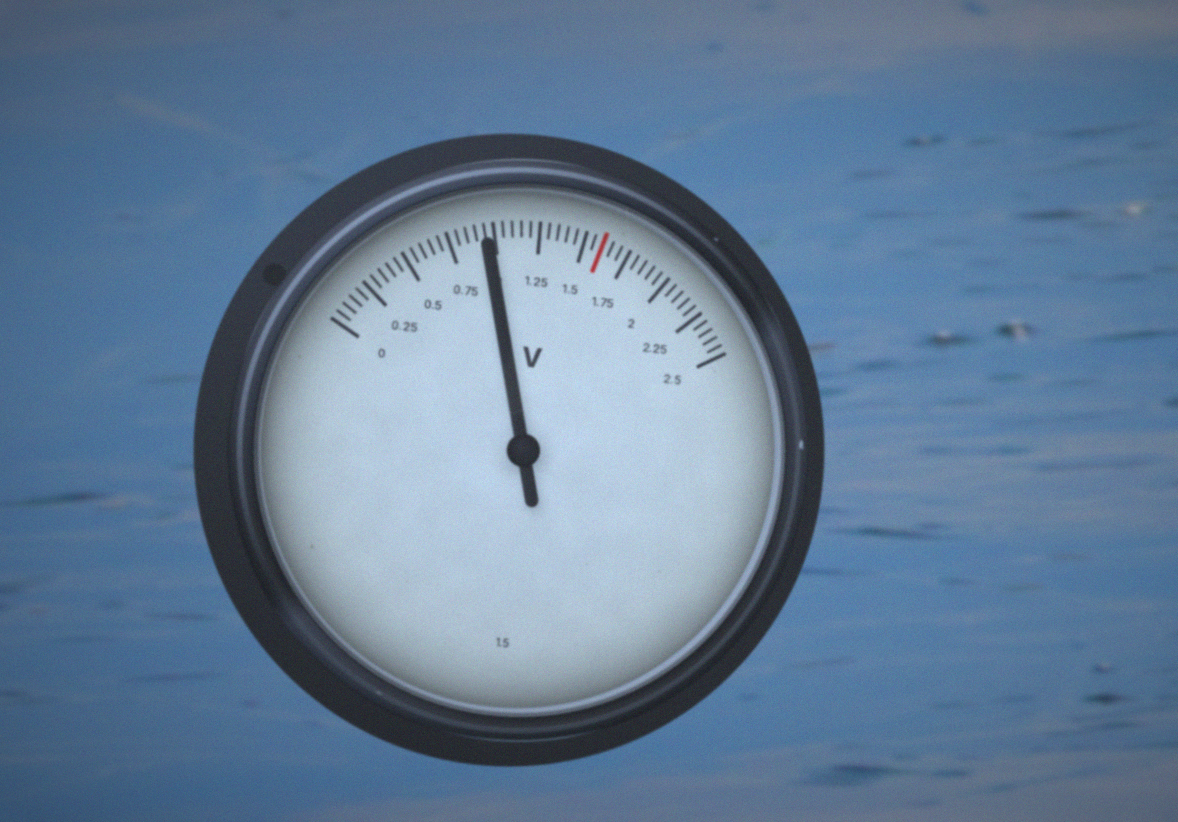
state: 0.95 V
